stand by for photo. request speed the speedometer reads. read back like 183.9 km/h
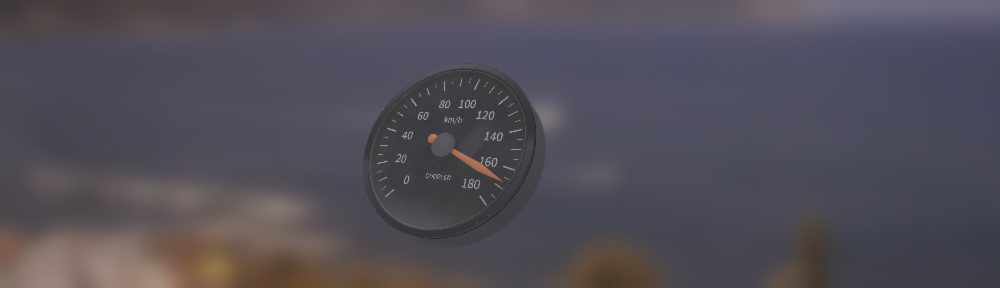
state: 167.5 km/h
